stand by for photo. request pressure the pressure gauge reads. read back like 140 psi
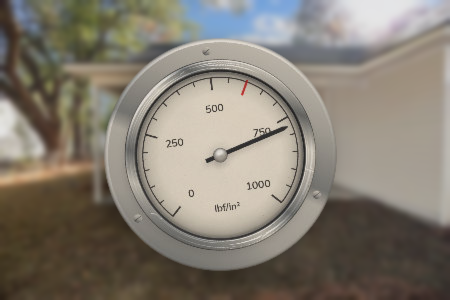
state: 775 psi
